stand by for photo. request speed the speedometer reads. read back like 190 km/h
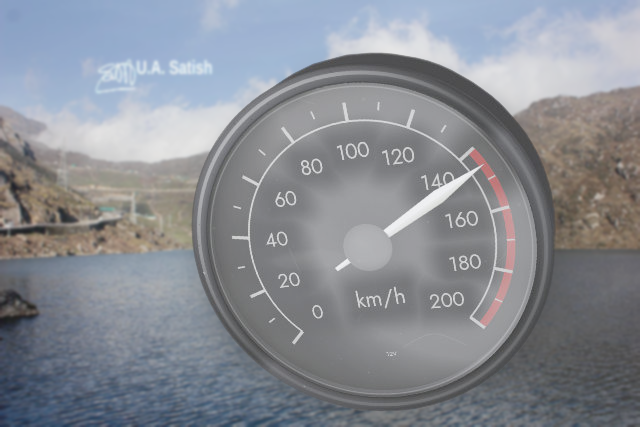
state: 145 km/h
